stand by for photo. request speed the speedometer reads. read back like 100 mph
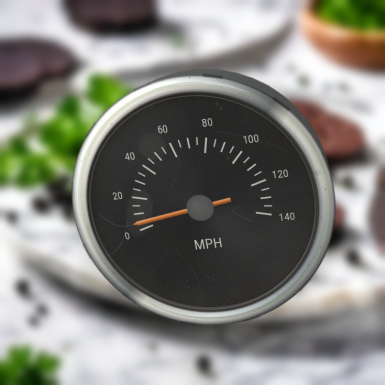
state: 5 mph
